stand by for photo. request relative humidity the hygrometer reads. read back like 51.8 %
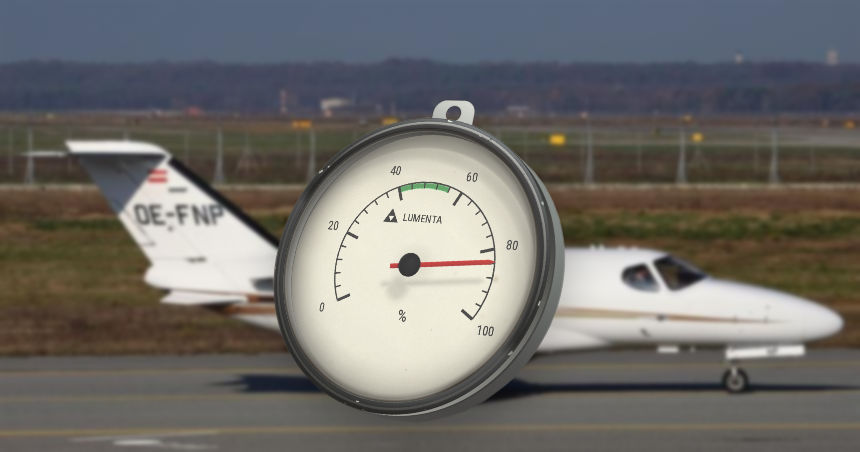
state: 84 %
